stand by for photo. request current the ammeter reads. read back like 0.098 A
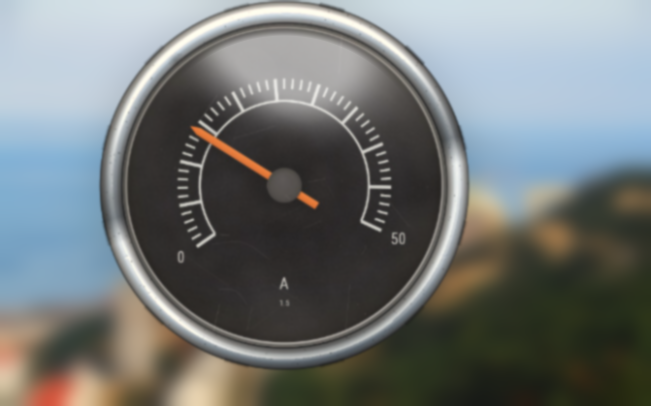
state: 14 A
